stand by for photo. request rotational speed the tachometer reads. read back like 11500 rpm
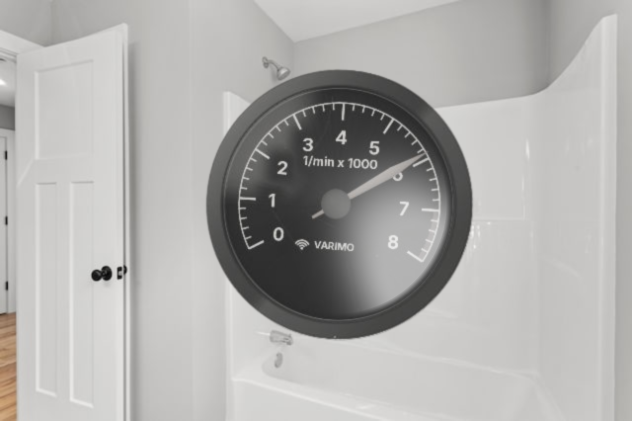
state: 5900 rpm
